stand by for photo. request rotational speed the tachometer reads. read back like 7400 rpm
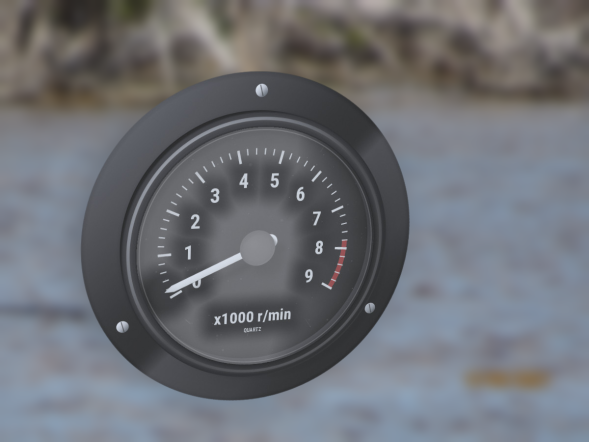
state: 200 rpm
